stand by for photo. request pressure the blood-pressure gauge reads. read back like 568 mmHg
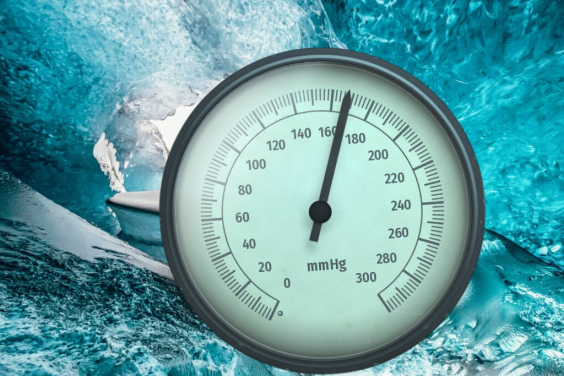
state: 168 mmHg
